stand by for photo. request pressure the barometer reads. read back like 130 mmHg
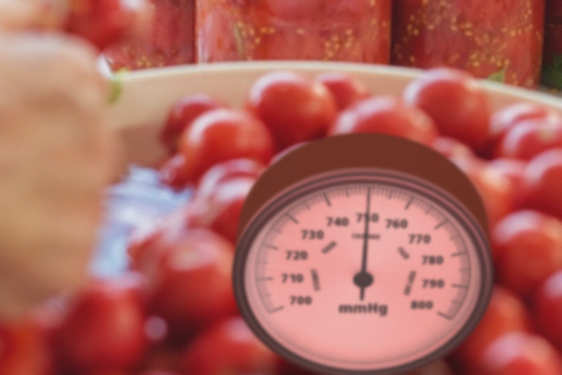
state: 750 mmHg
